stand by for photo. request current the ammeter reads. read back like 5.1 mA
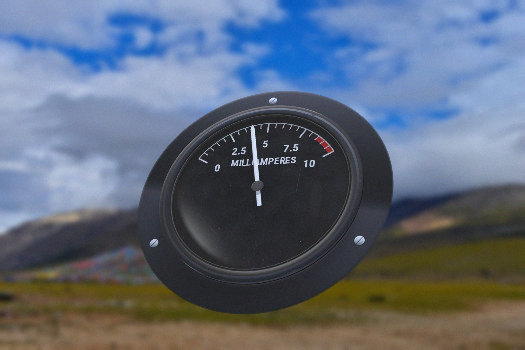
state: 4 mA
